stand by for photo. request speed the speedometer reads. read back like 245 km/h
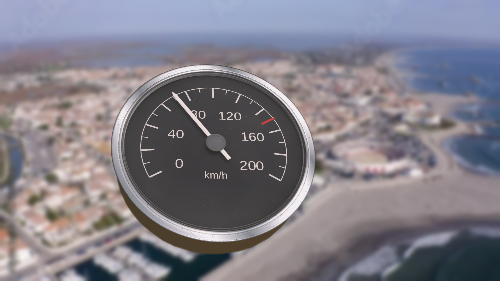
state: 70 km/h
